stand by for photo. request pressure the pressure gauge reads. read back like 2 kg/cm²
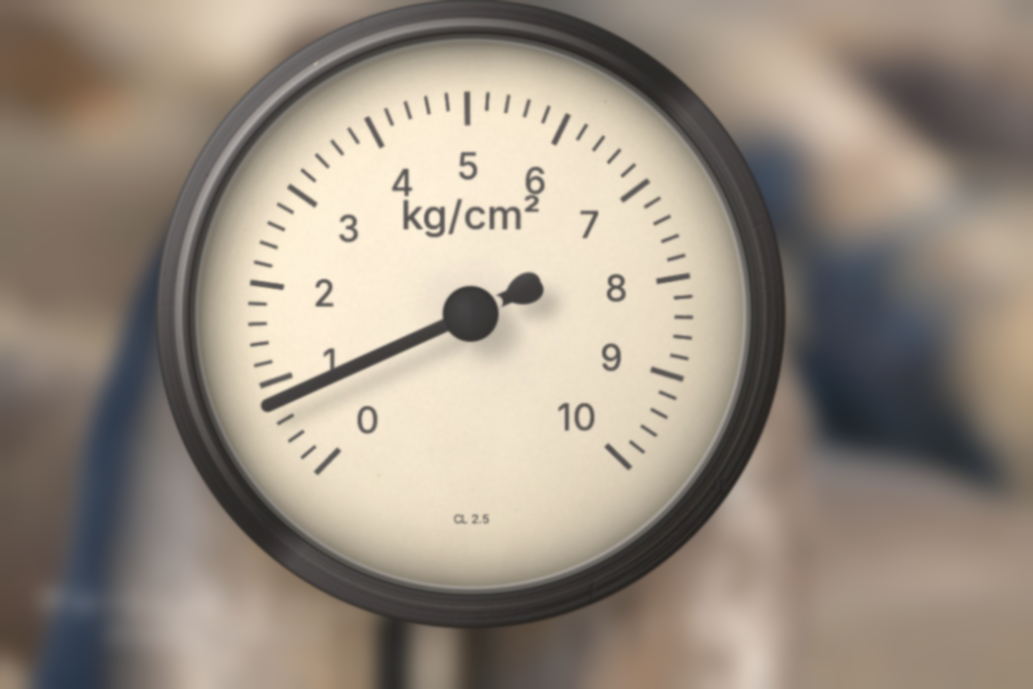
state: 0.8 kg/cm²
